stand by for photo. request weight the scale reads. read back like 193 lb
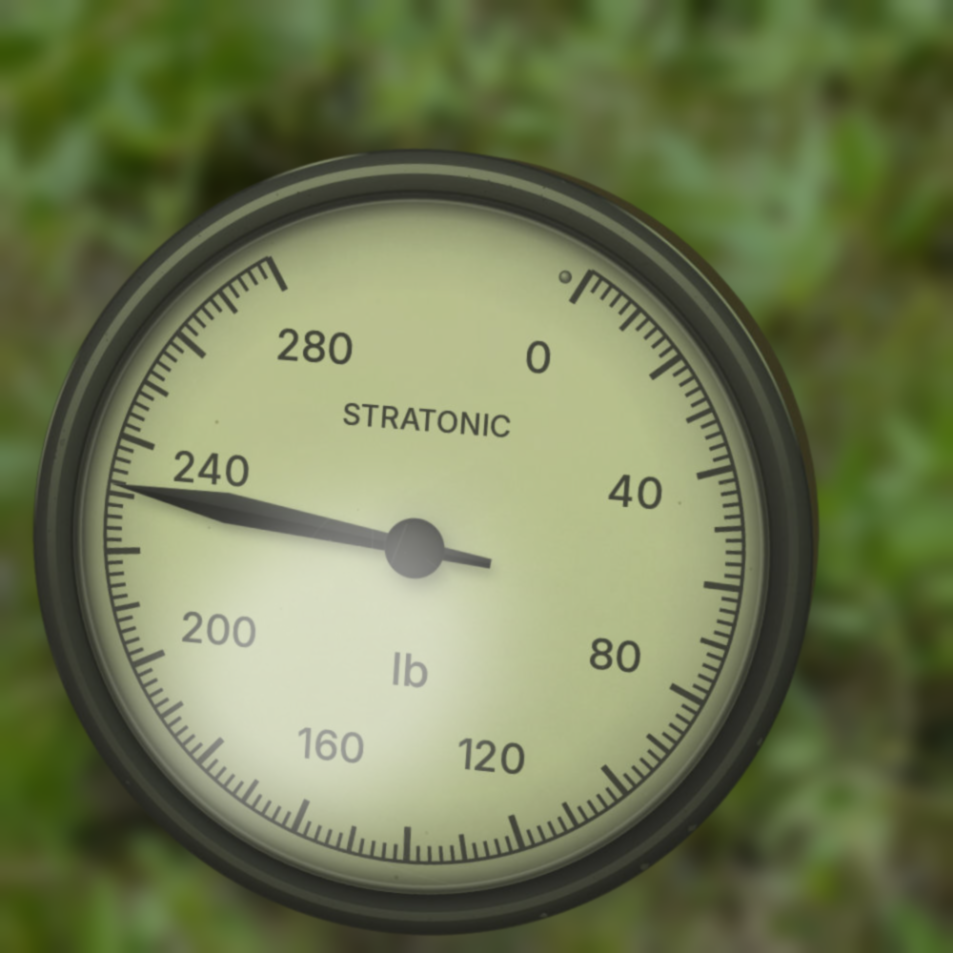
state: 232 lb
